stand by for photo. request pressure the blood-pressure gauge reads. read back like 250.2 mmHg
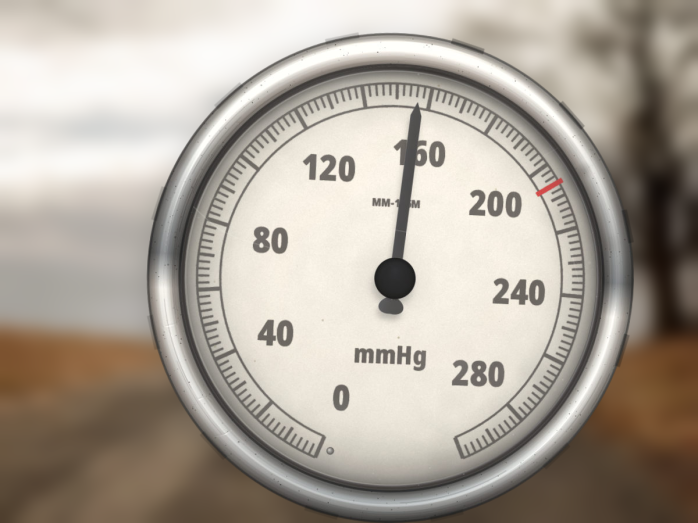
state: 156 mmHg
